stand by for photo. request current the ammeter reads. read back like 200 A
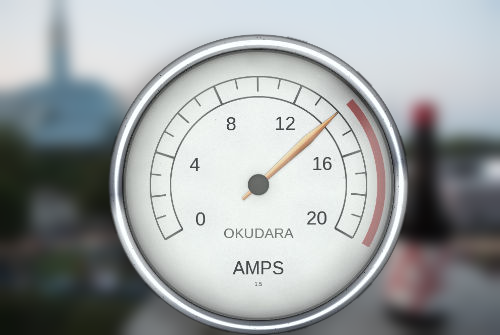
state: 14 A
